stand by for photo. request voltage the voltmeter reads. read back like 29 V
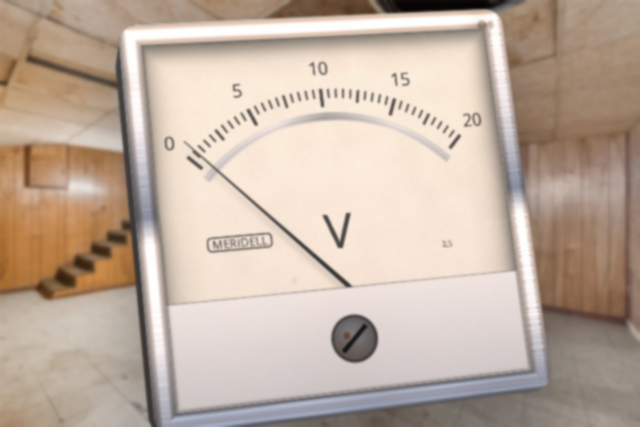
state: 0.5 V
